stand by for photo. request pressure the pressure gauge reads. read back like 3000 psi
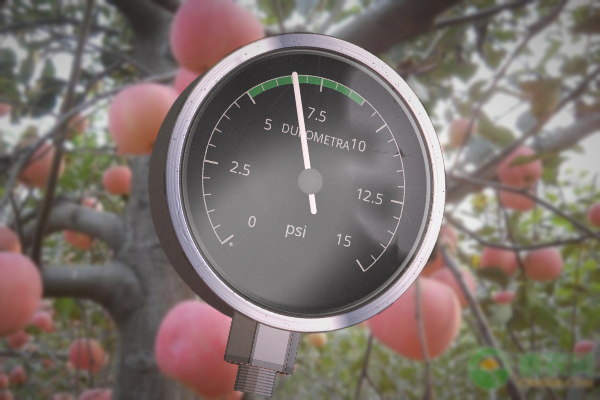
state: 6.5 psi
